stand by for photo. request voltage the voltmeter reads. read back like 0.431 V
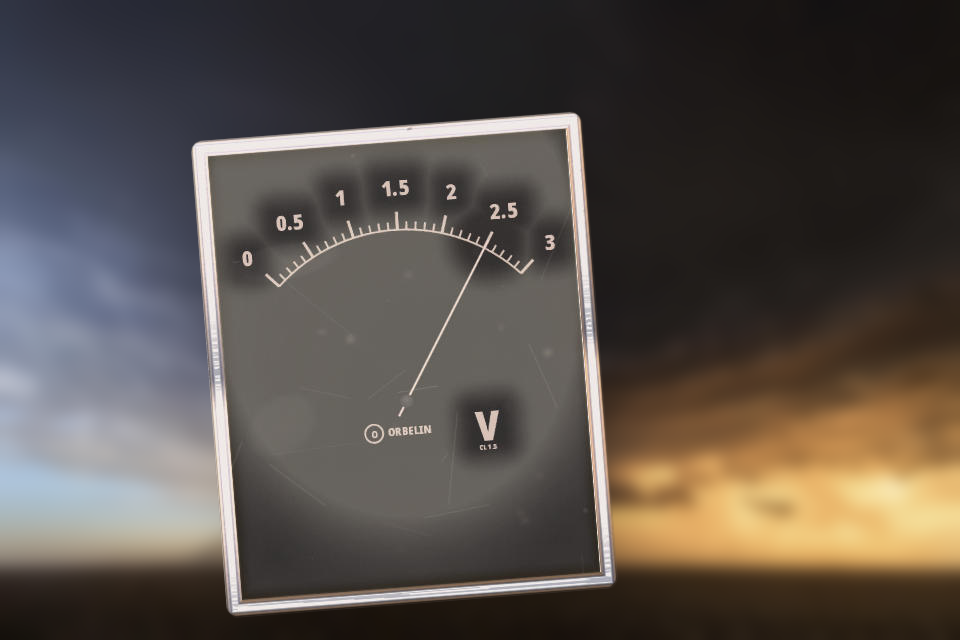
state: 2.5 V
